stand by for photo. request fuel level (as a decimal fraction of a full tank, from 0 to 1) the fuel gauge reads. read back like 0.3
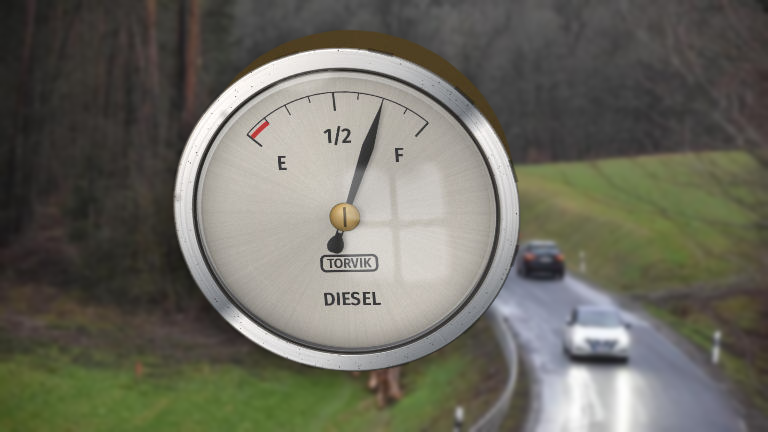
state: 0.75
